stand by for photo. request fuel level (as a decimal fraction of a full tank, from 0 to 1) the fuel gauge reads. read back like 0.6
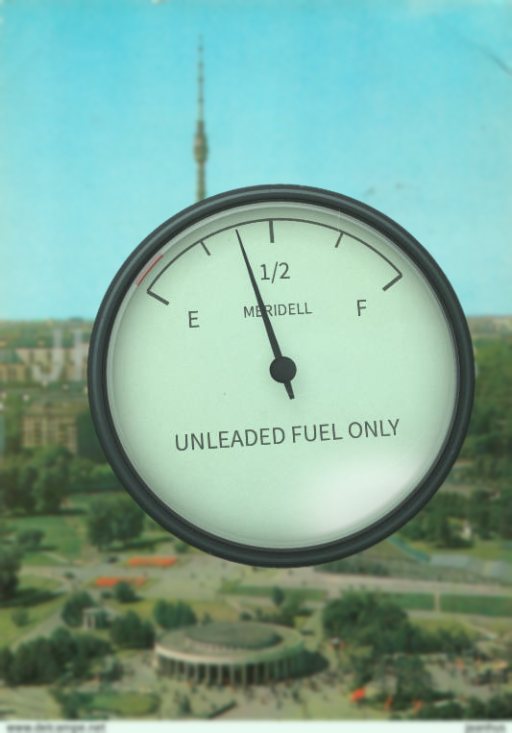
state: 0.375
